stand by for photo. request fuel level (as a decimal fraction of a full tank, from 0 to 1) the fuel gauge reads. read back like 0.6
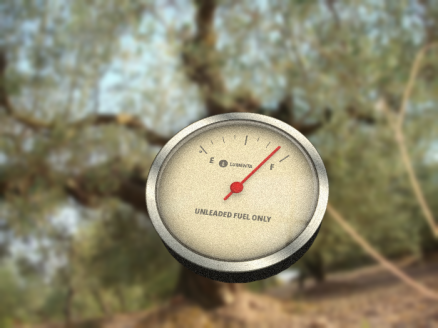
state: 0.875
